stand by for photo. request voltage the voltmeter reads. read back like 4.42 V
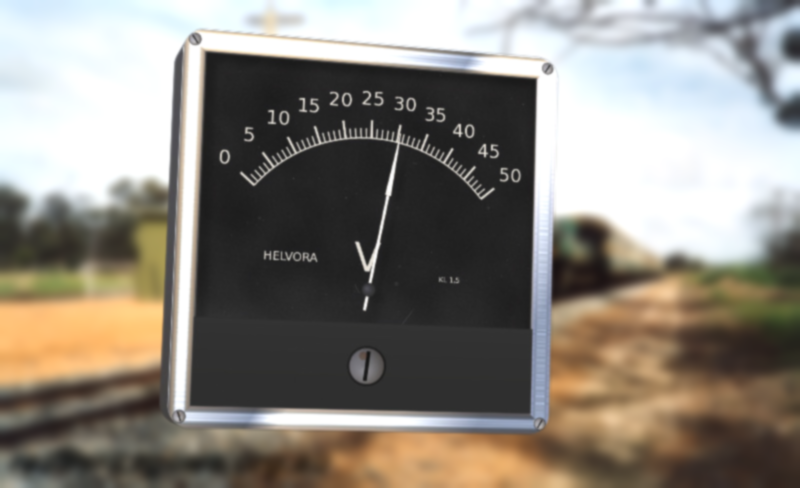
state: 30 V
